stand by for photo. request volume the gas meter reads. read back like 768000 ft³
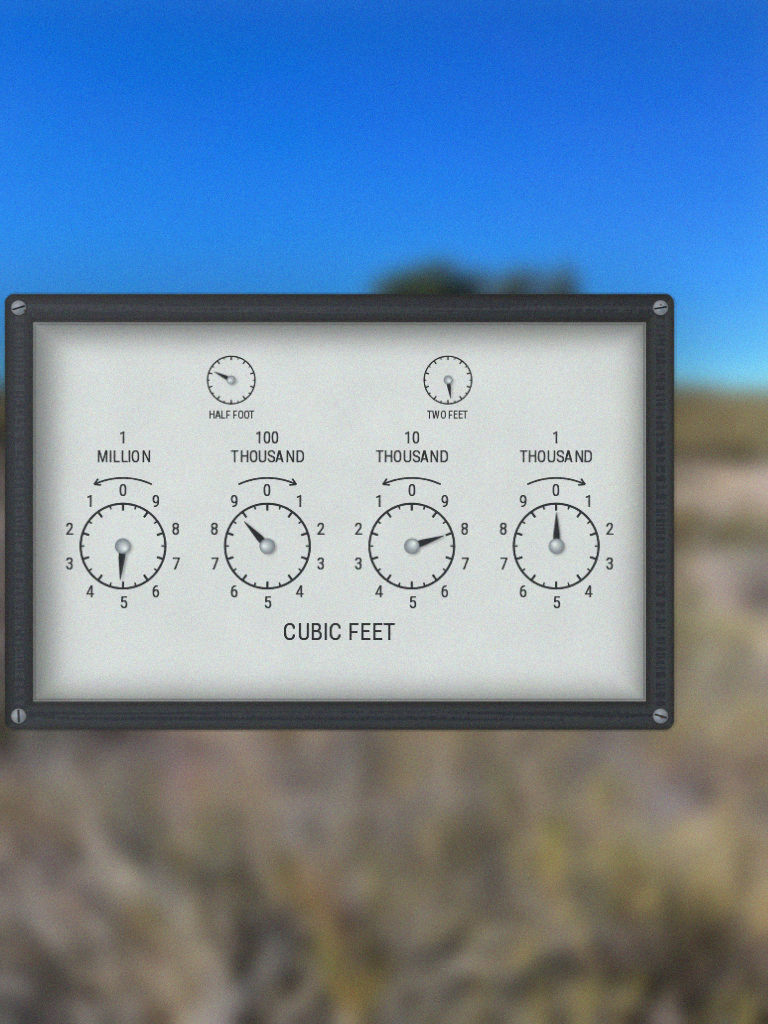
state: 488000 ft³
